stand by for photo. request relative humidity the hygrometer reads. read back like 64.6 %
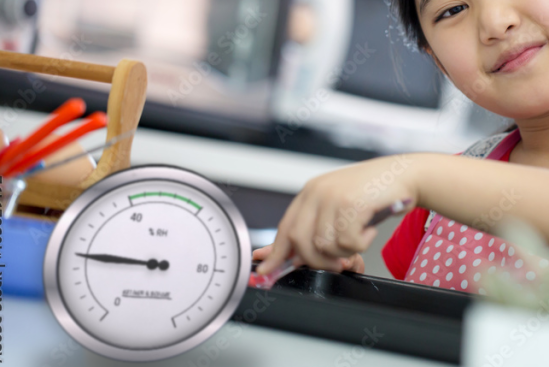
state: 20 %
